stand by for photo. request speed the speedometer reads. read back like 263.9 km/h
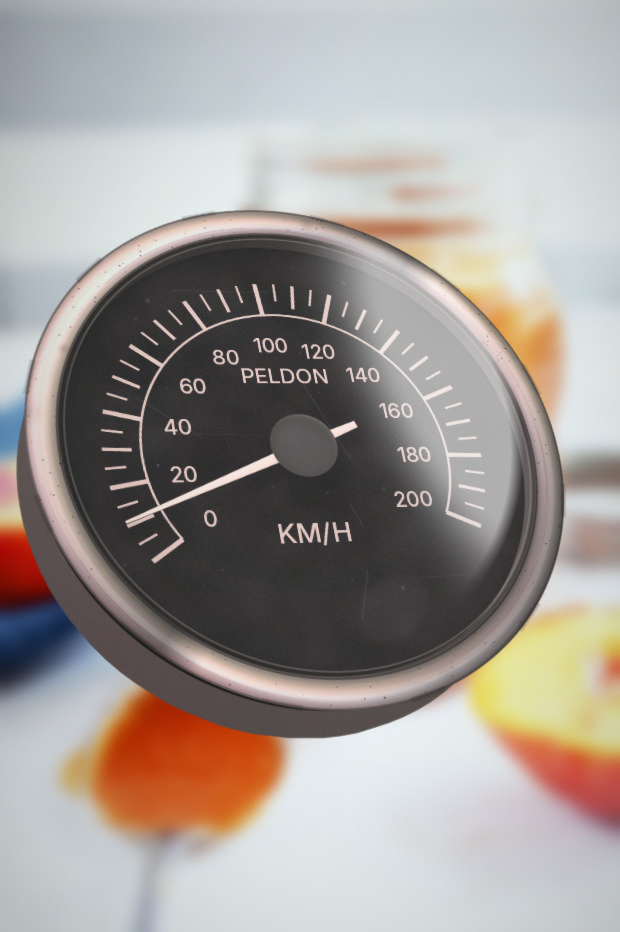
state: 10 km/h
